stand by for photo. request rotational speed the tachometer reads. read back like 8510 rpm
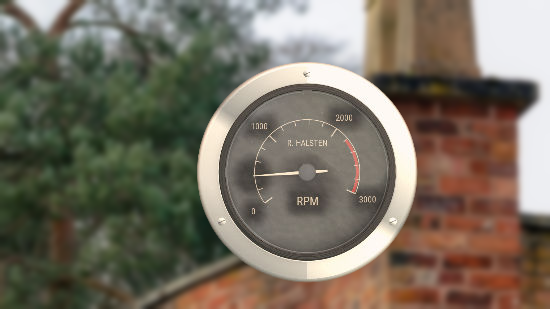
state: 400 rpm
